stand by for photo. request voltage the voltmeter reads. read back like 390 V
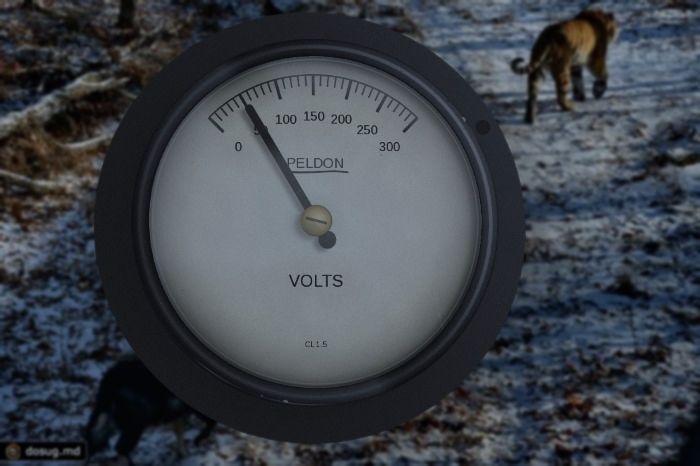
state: 50 V
